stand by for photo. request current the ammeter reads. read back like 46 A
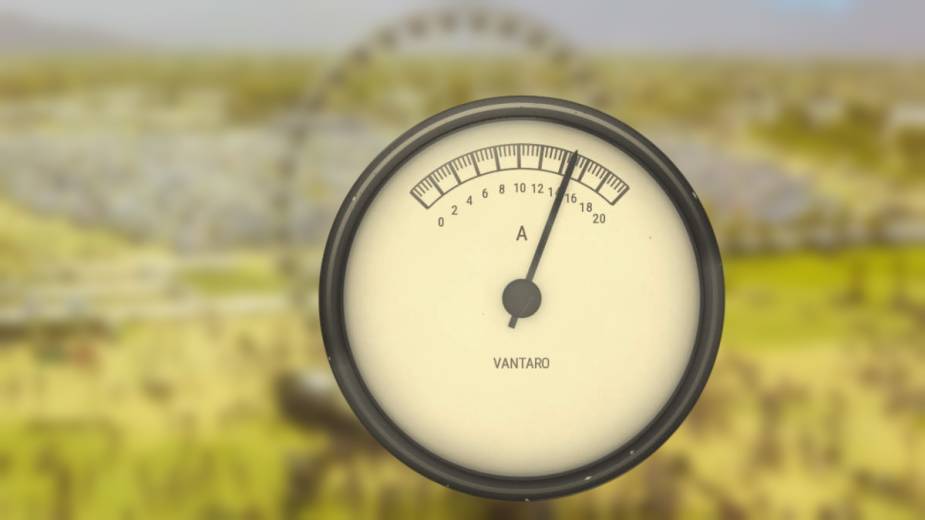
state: 14.8 A
